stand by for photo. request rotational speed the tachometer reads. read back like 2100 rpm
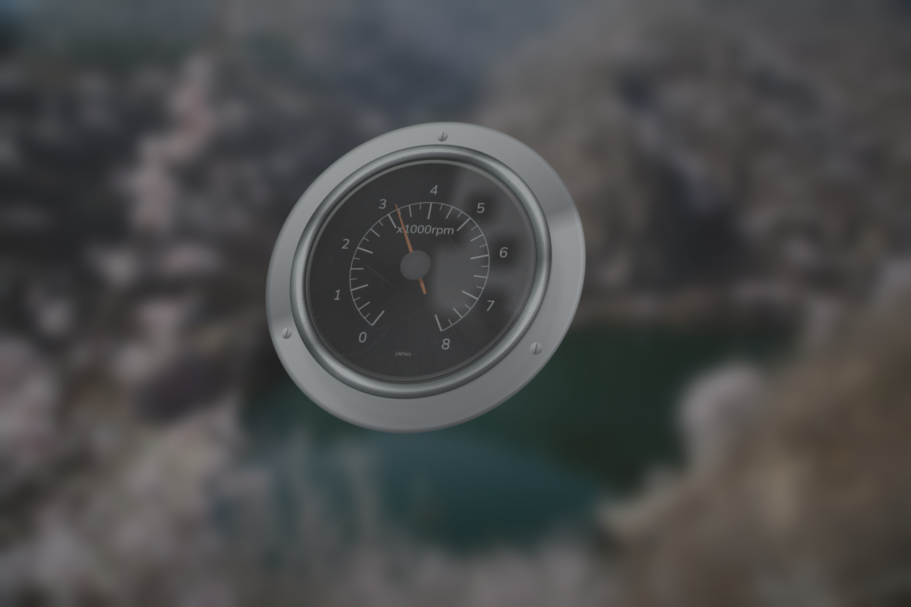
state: 3250 rpm
